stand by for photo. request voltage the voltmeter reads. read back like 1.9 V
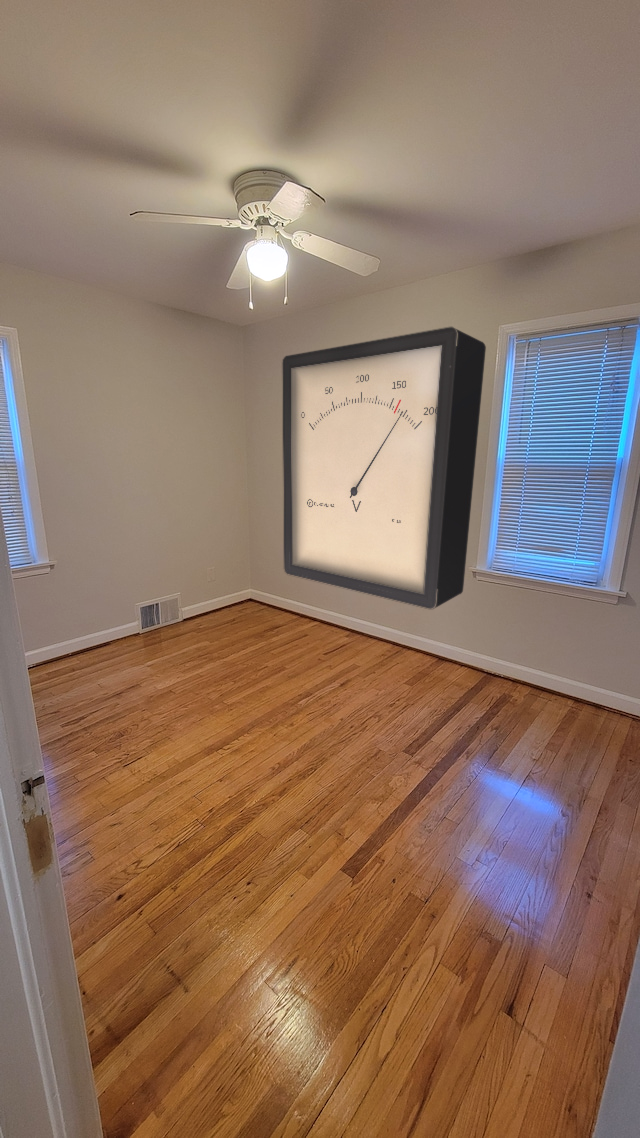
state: 175 V
